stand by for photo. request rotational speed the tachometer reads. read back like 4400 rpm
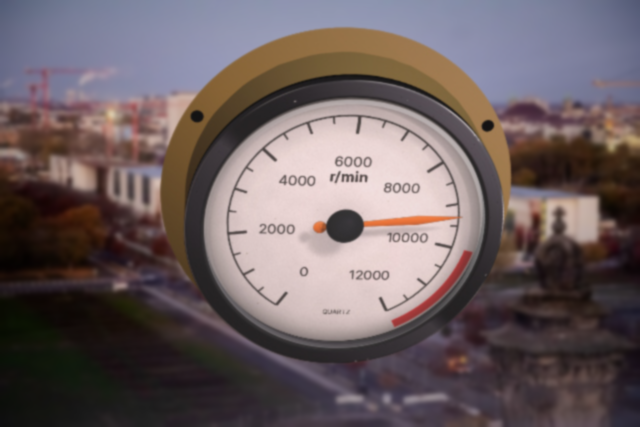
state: 9250 rpm
